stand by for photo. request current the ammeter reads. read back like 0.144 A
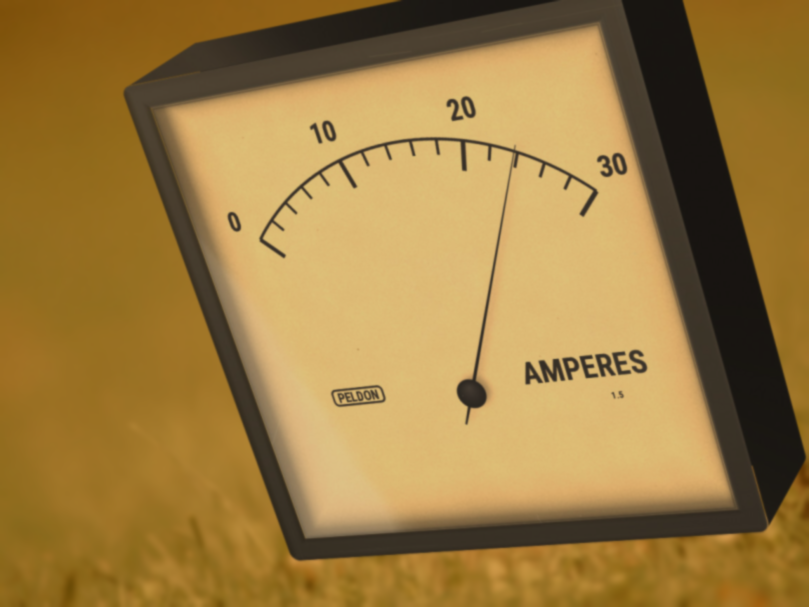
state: 24 A
